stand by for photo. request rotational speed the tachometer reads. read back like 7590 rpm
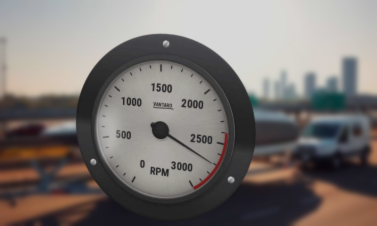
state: 2700 rpm
